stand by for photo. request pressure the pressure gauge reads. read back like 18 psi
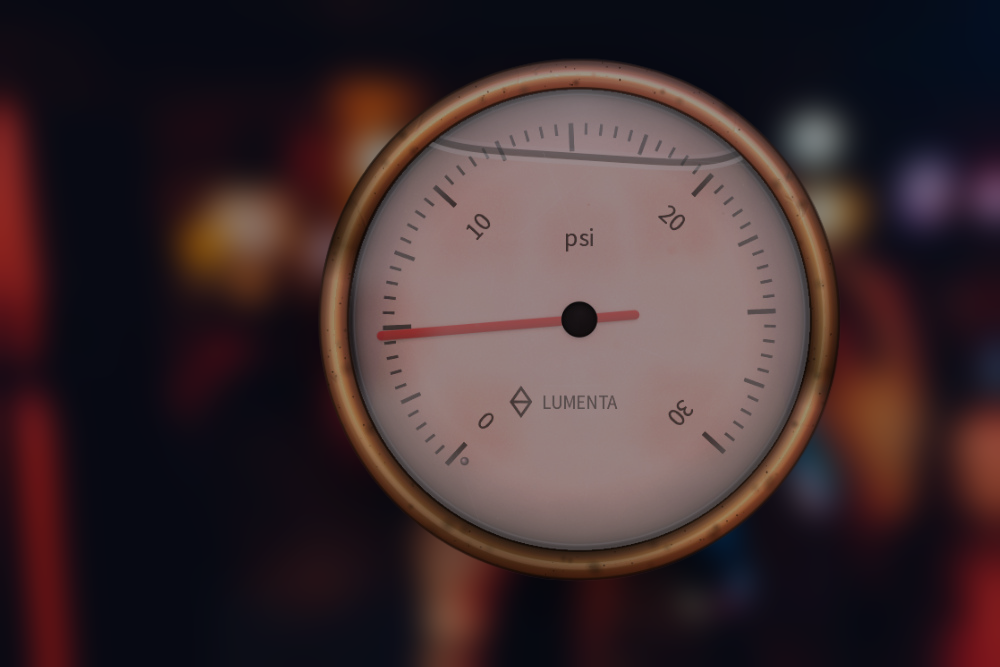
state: 4.75 psi
